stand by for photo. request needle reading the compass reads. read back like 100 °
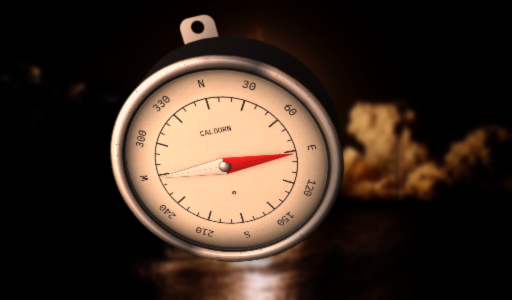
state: 90 °
